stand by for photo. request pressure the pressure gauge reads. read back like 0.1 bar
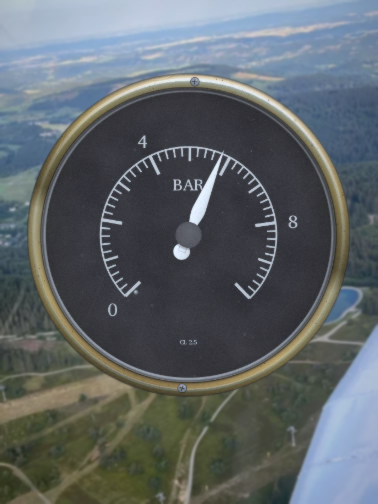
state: 5.8 bar
